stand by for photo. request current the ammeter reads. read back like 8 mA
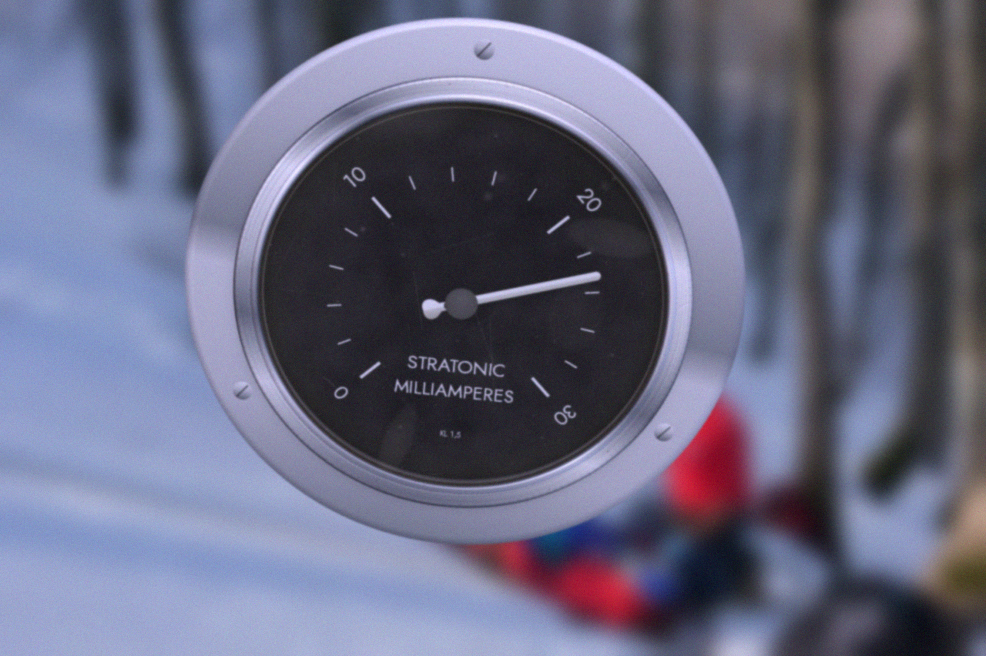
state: 23 mA
